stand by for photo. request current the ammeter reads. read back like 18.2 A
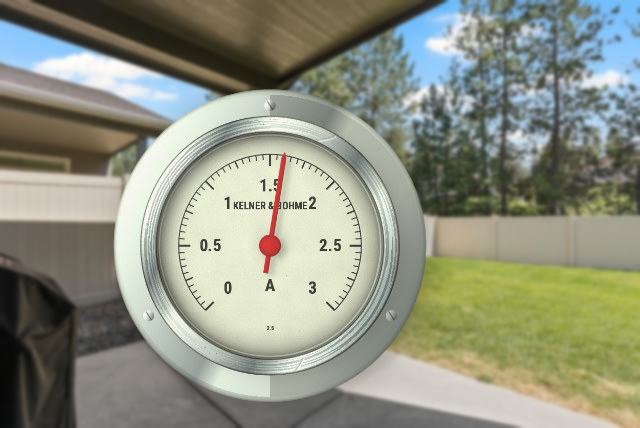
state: 1.6 A
